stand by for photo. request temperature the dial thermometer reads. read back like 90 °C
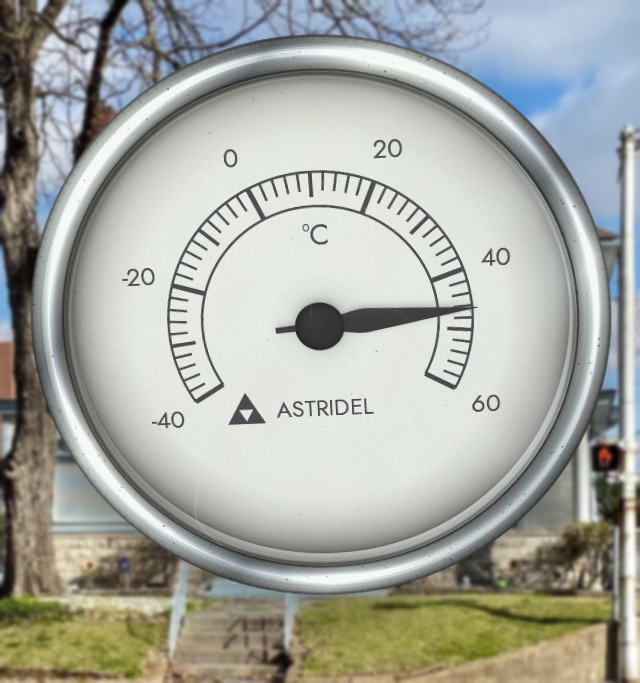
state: 46 °C
